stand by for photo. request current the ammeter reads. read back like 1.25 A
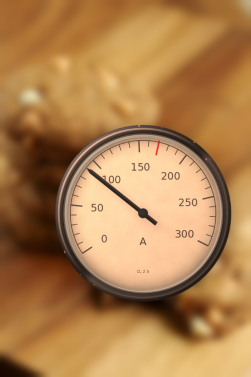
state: 90 A
